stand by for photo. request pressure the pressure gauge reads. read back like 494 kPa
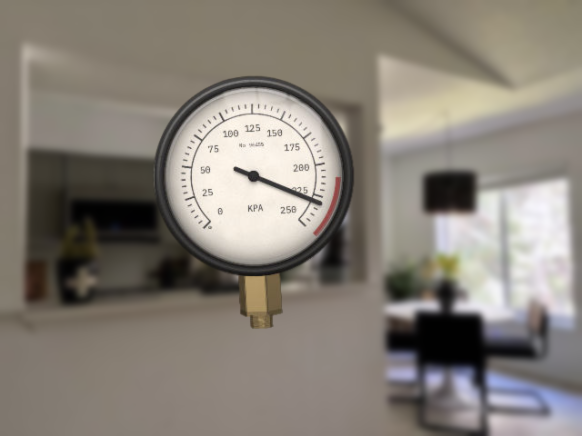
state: 230 kPa
